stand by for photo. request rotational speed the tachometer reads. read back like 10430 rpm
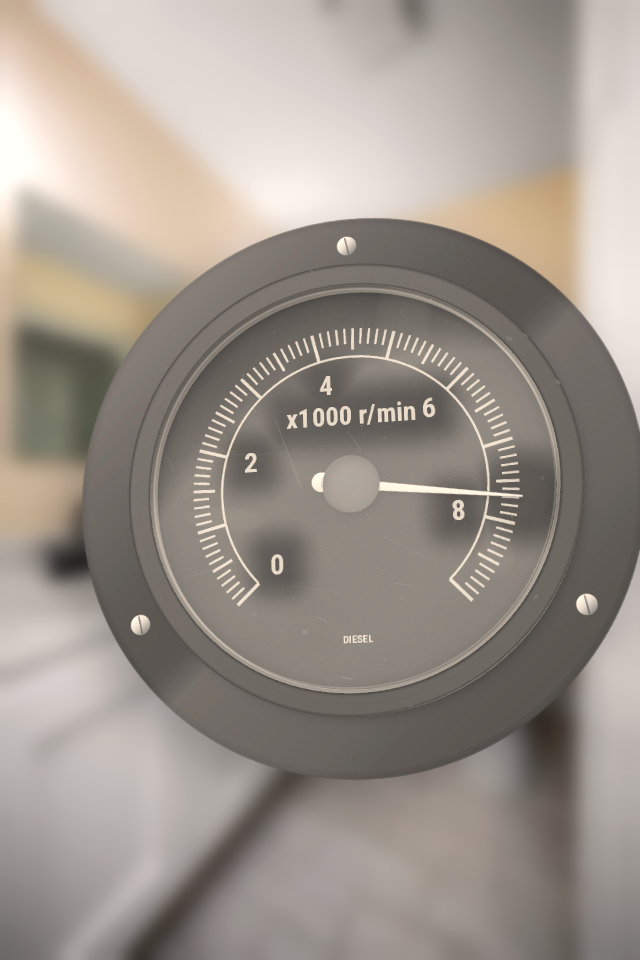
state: 7700 rpm
